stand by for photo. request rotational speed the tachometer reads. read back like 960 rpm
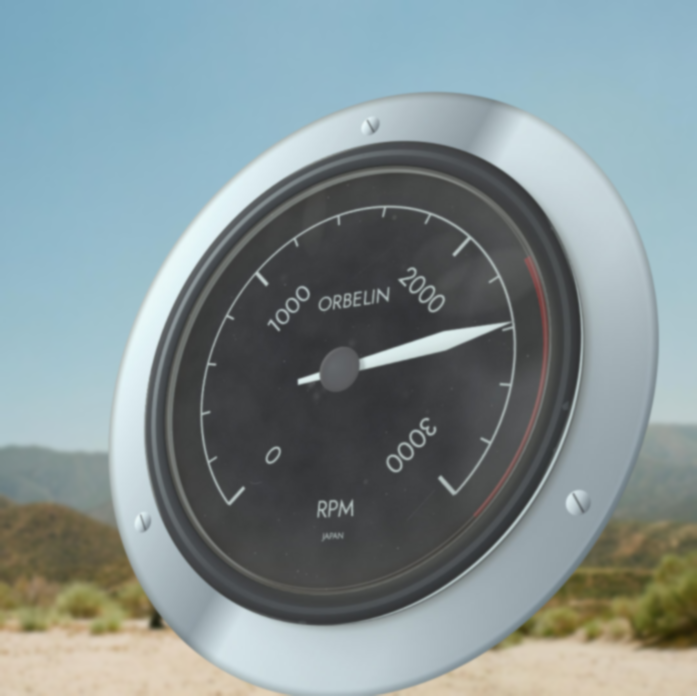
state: 2400 rpm
